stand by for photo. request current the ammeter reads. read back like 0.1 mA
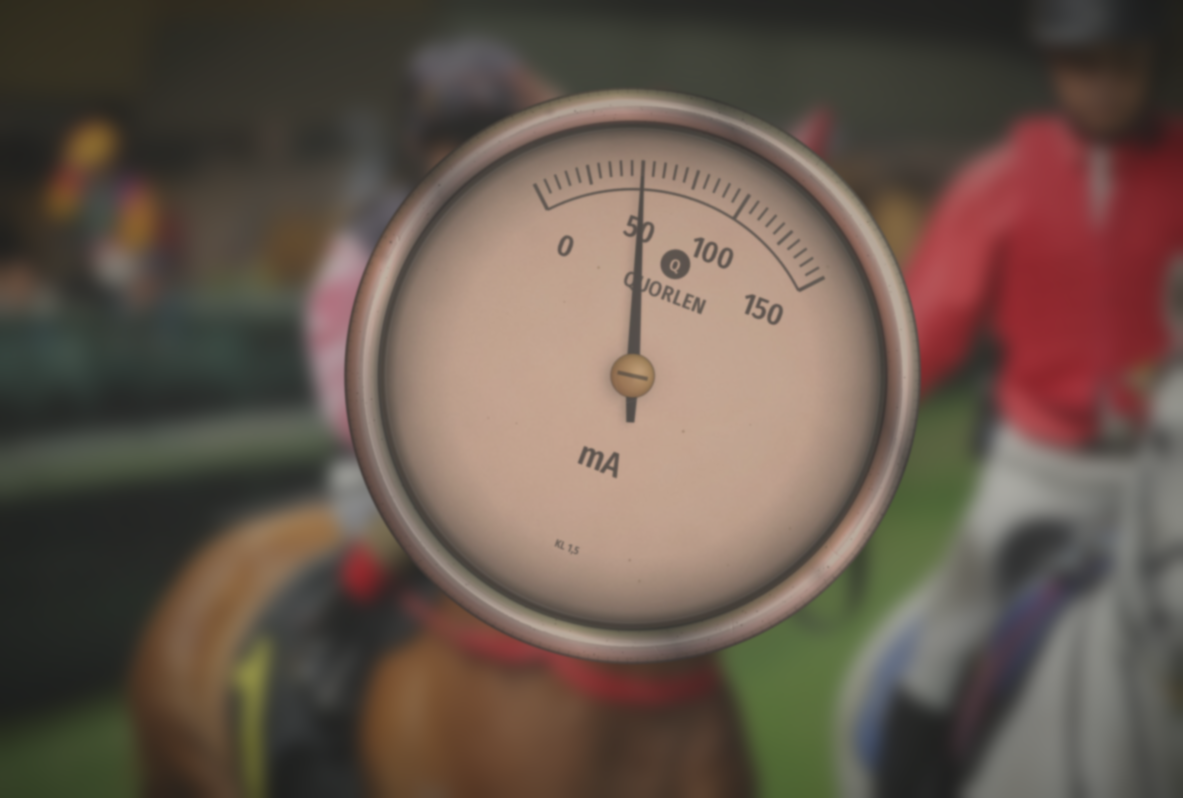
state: 50 mA
